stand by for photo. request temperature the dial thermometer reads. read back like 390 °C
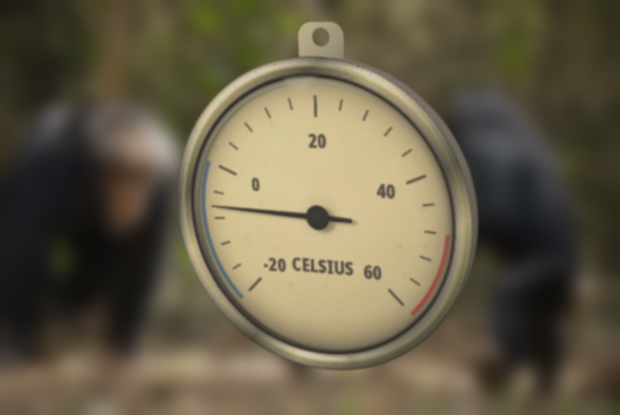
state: -6 °C
